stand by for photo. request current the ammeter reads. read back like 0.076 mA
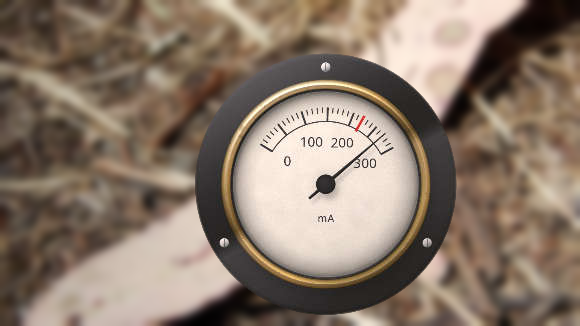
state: 270 mA
